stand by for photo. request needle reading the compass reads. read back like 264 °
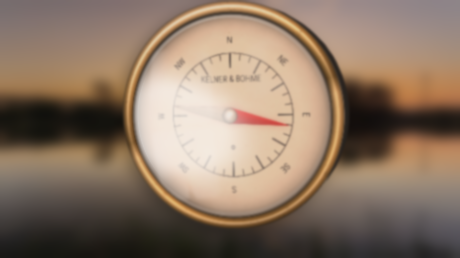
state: 100 °
